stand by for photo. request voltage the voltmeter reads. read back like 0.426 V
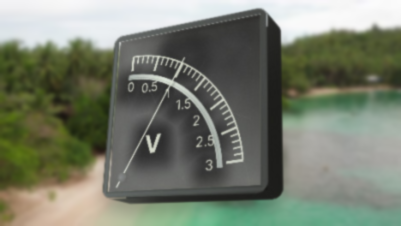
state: 1 V
